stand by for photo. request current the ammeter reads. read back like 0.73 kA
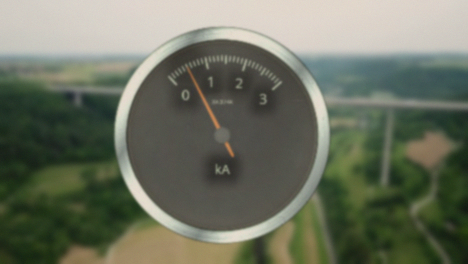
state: 0.5 kA
